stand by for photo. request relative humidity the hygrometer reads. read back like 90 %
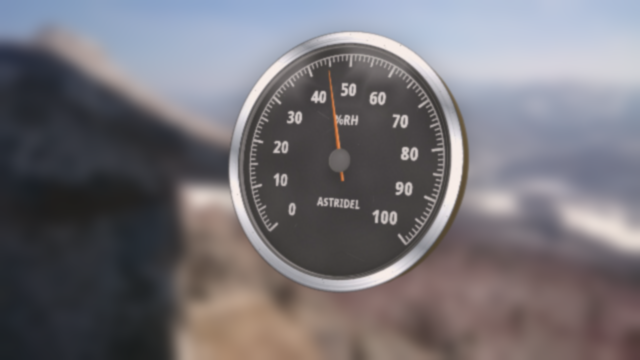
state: 45 %
